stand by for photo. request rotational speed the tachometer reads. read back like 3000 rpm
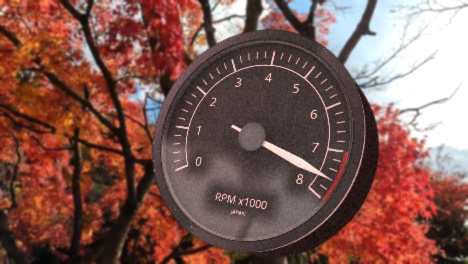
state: 7600 rpm
